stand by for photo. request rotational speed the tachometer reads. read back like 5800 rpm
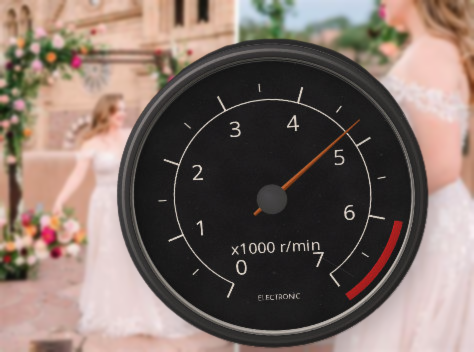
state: 4750 rpm
